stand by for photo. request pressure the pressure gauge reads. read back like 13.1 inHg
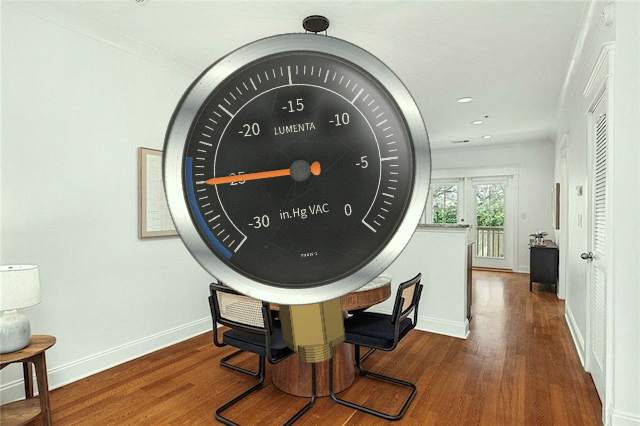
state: -25 inHg
